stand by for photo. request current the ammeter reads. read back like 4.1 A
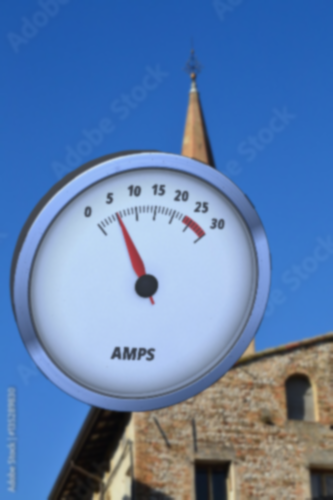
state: 5 A
